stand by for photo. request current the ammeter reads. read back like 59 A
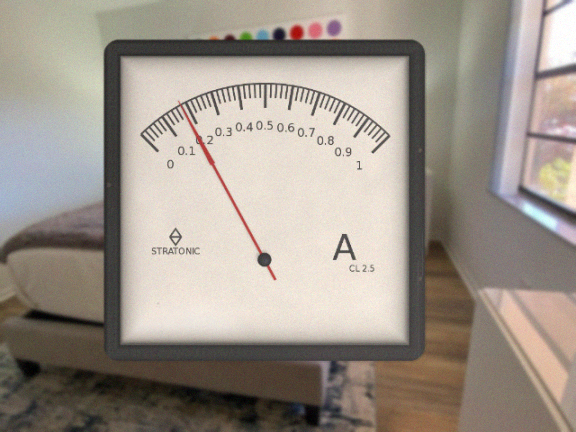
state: 0.18 A
